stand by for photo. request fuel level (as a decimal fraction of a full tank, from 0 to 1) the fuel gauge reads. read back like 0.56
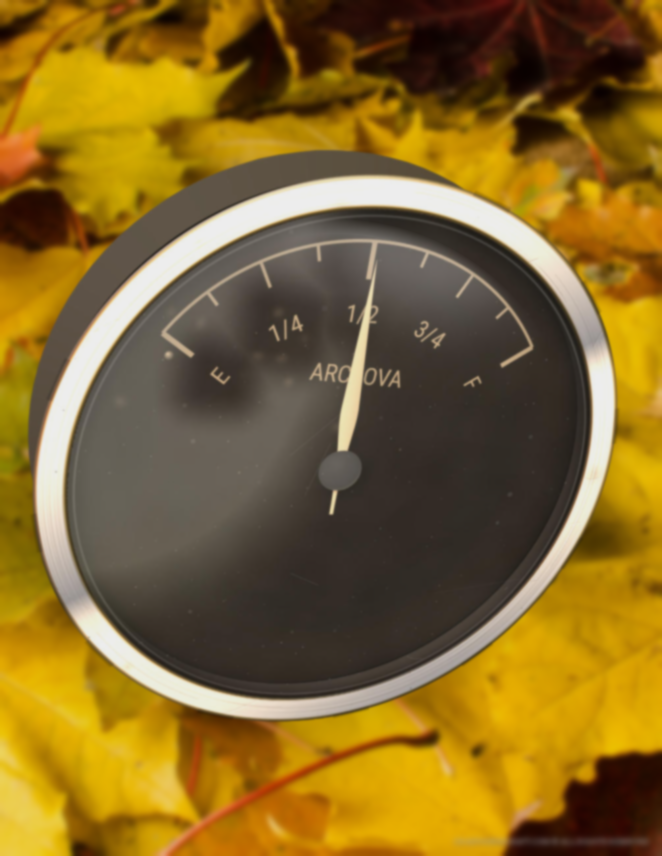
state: 0.5
